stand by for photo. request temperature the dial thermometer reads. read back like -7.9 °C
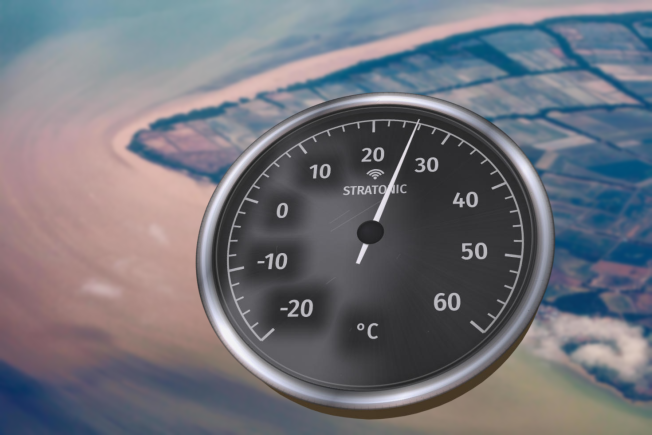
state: 26 °C
